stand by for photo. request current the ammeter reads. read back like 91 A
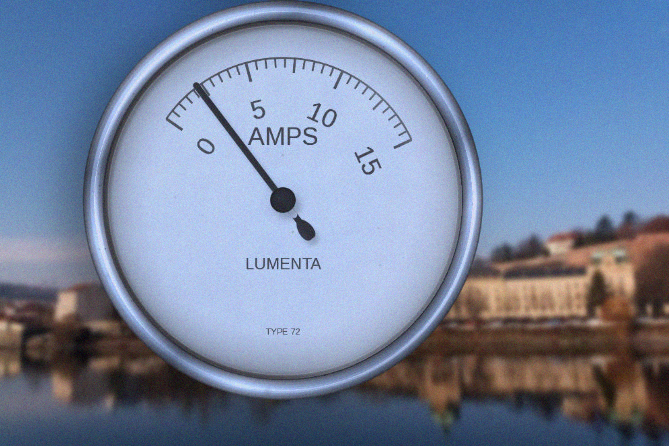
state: 2.25 A
